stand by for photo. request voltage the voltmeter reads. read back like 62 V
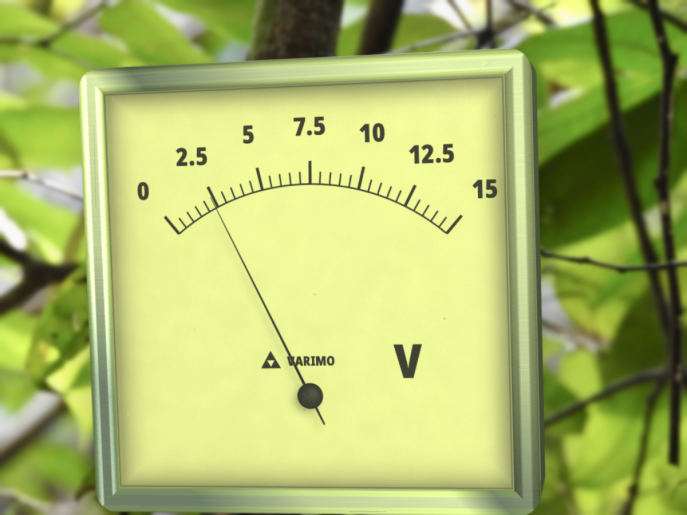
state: 2.5 V
